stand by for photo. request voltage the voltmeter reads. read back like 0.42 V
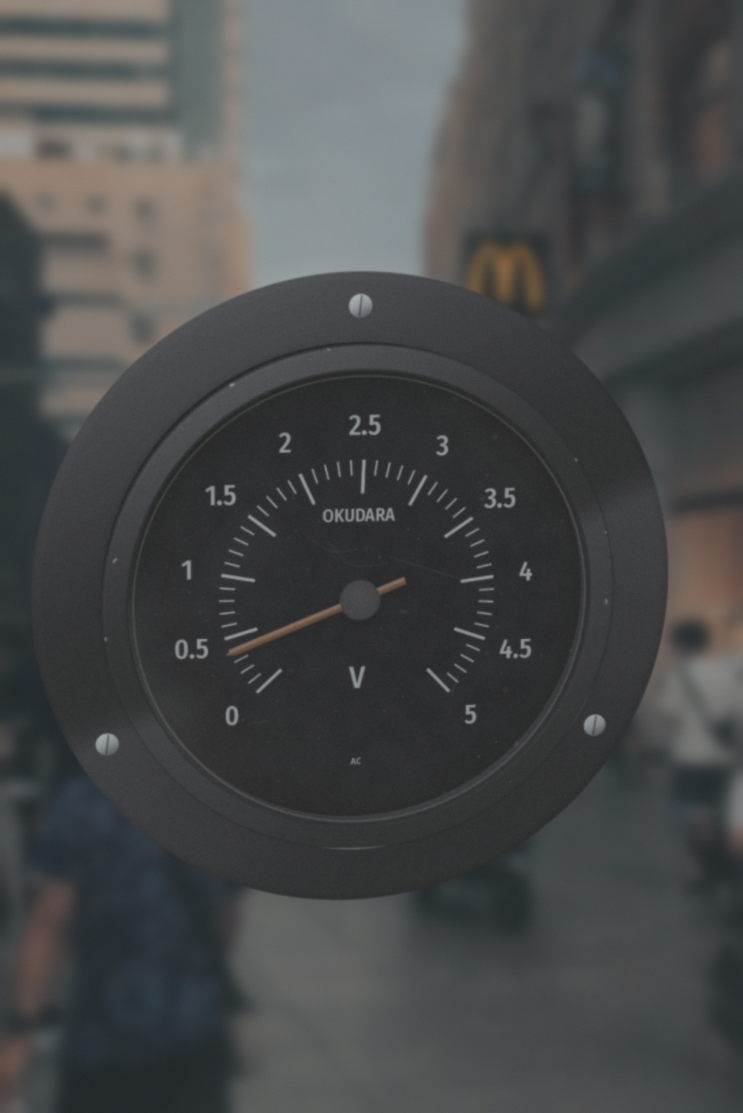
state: 0.4 V
